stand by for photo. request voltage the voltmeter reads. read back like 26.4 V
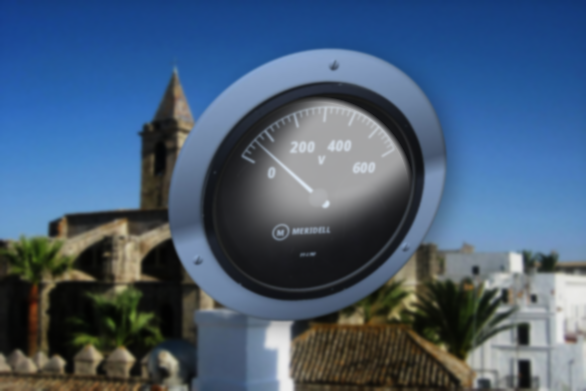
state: 60 V
